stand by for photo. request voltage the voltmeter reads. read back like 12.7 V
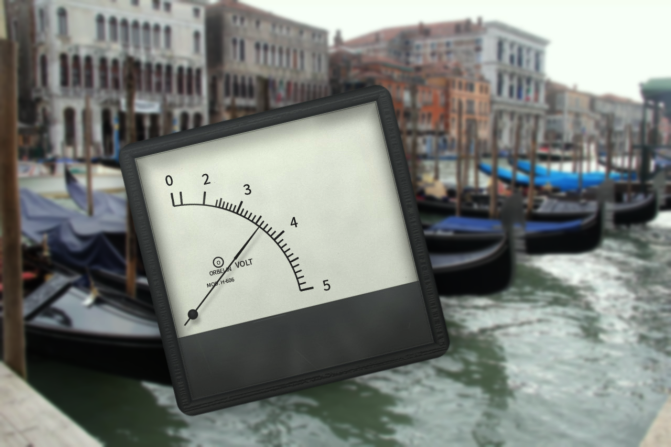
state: 3.6 V
